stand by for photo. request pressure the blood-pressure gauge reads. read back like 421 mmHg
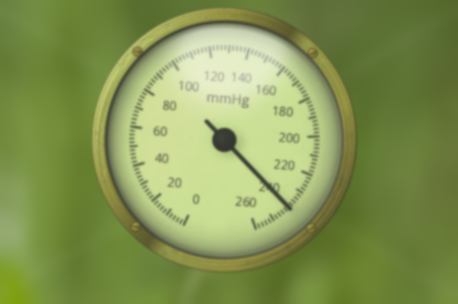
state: 240 mmHg
